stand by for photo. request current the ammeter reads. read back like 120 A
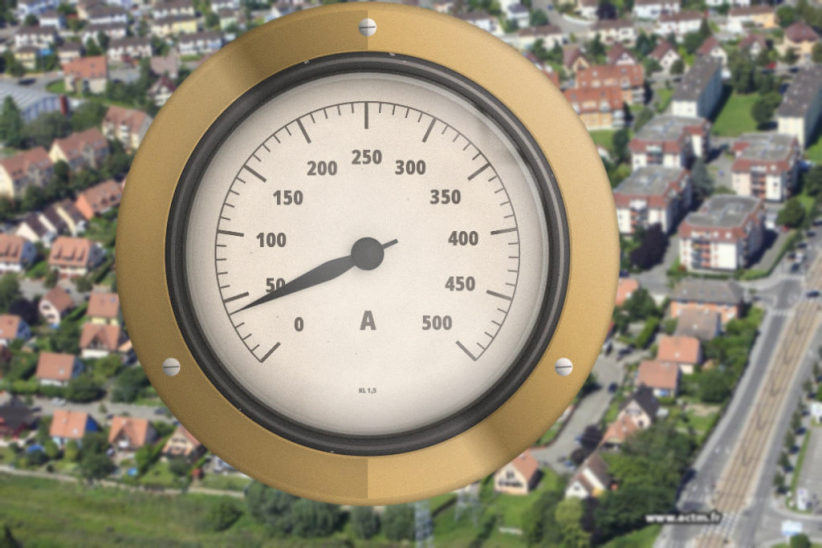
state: 40 A
